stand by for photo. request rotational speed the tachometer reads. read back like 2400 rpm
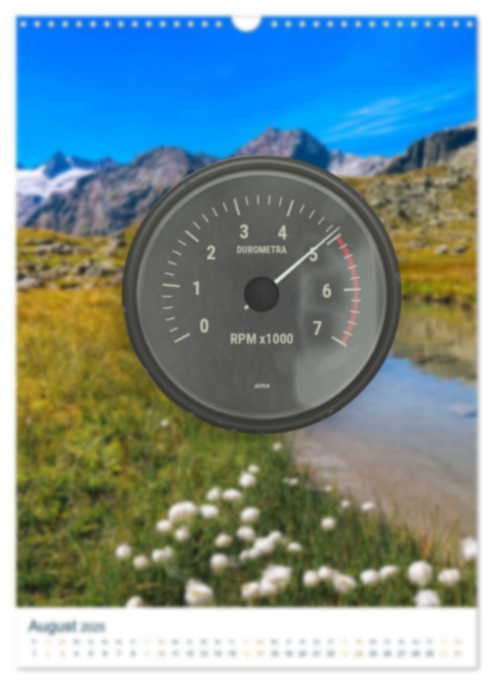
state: 4900 rpm
